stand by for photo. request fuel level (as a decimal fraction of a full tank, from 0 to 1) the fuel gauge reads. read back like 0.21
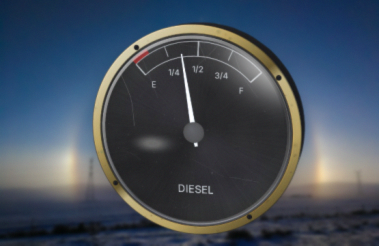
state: 0.375
